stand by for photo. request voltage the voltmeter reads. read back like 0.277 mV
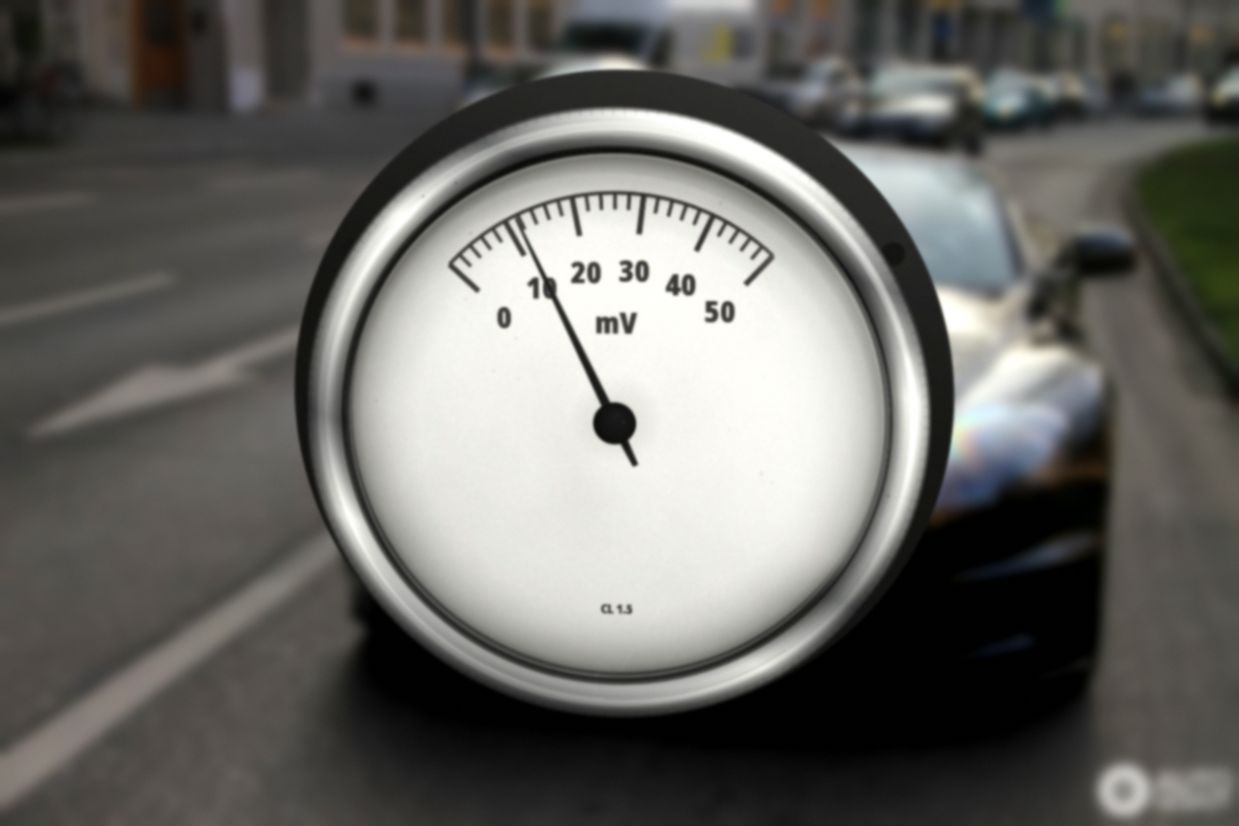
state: 12 mV
